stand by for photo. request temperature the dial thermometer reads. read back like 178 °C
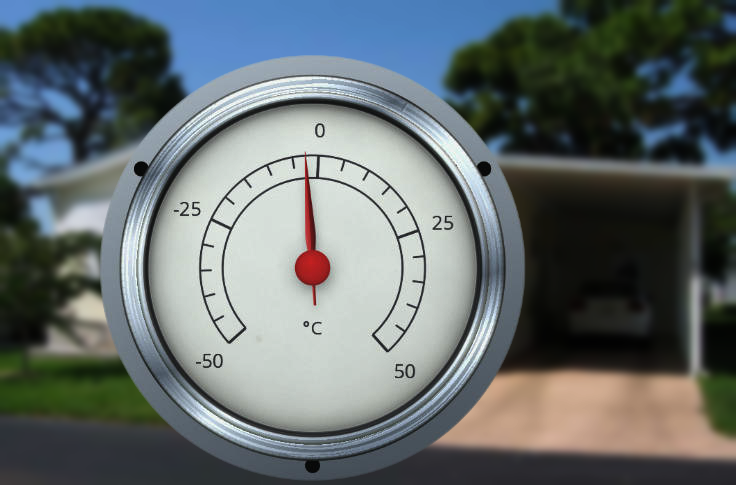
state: -2.5 °C
